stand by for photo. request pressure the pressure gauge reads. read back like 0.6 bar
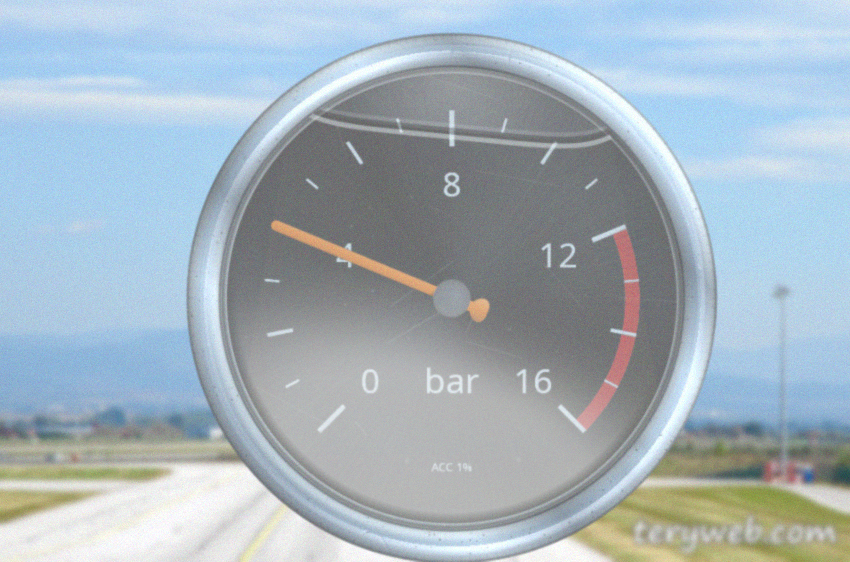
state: 4 bar
